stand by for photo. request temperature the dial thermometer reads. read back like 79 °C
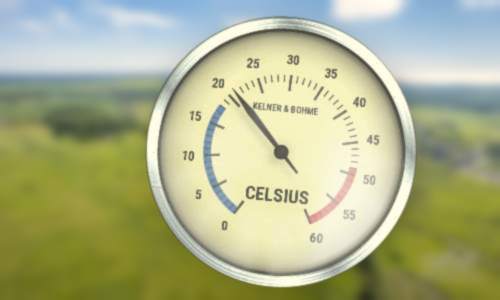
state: 21 °C
